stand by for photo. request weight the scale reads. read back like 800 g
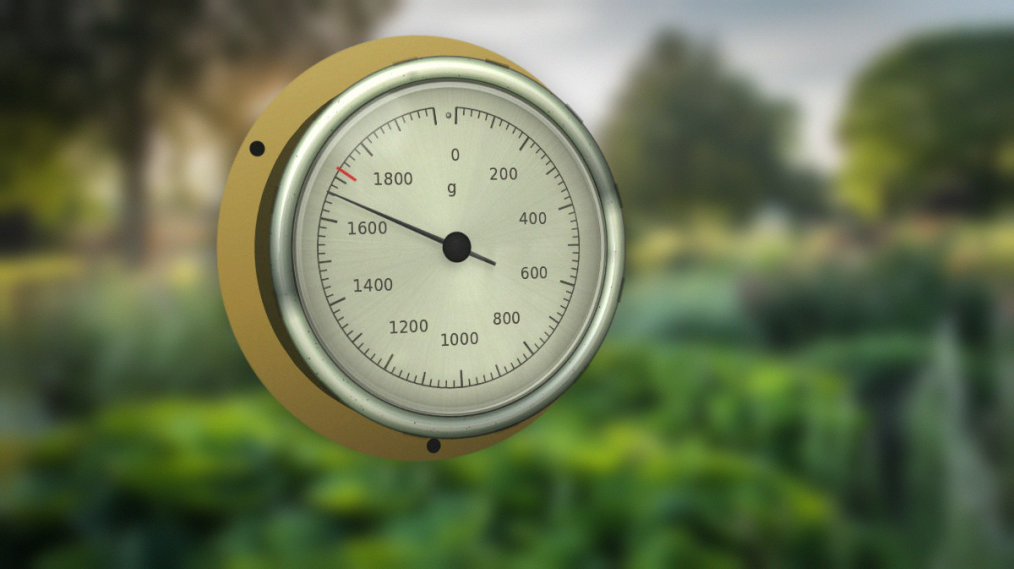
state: 1660 g
